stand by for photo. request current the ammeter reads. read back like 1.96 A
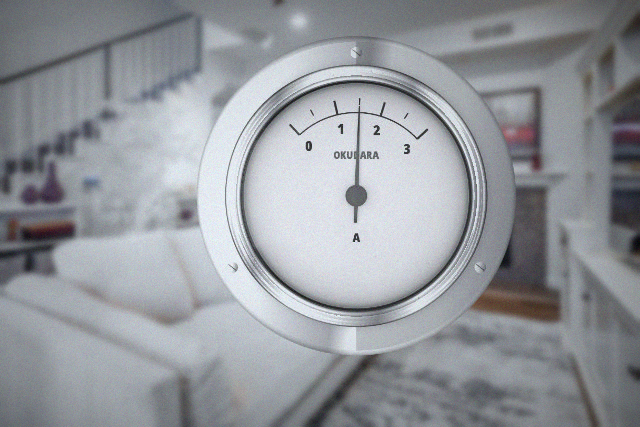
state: 1.5 A
